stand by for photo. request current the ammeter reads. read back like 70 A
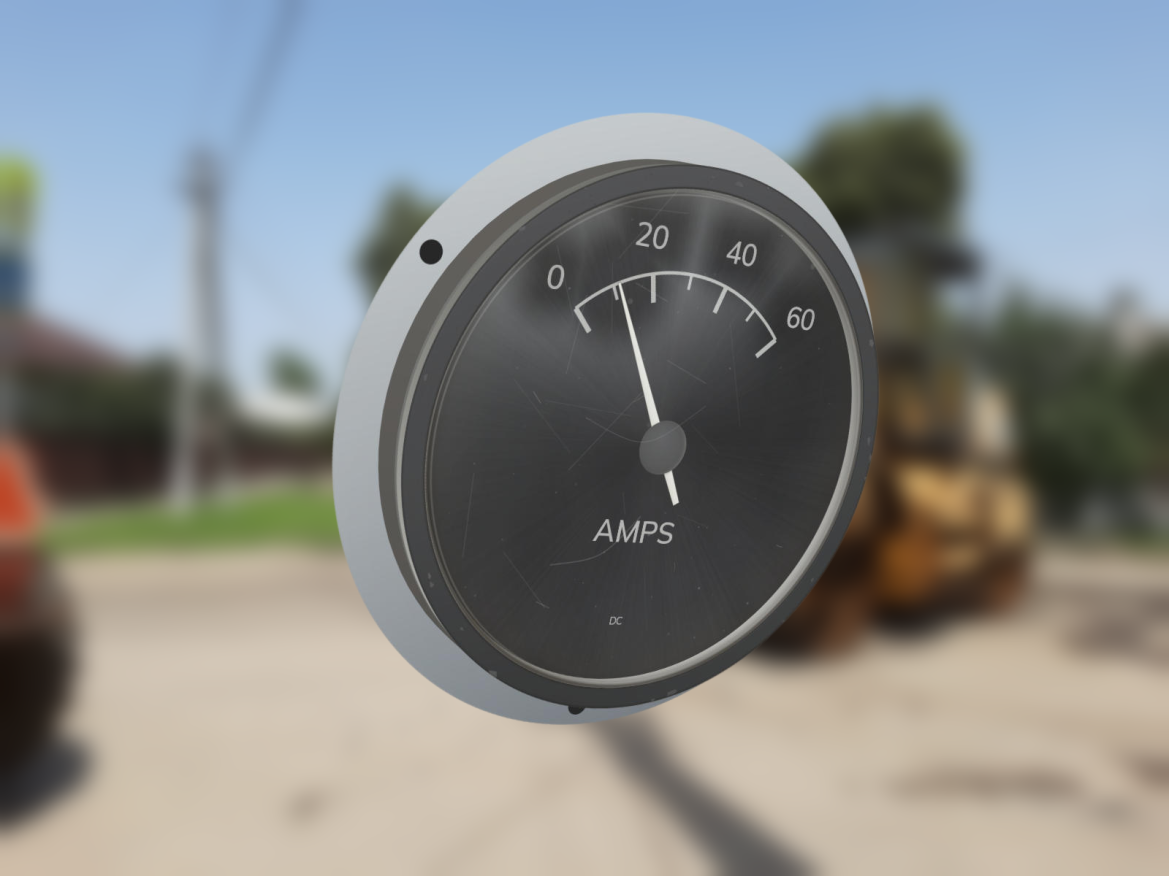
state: 10 A
